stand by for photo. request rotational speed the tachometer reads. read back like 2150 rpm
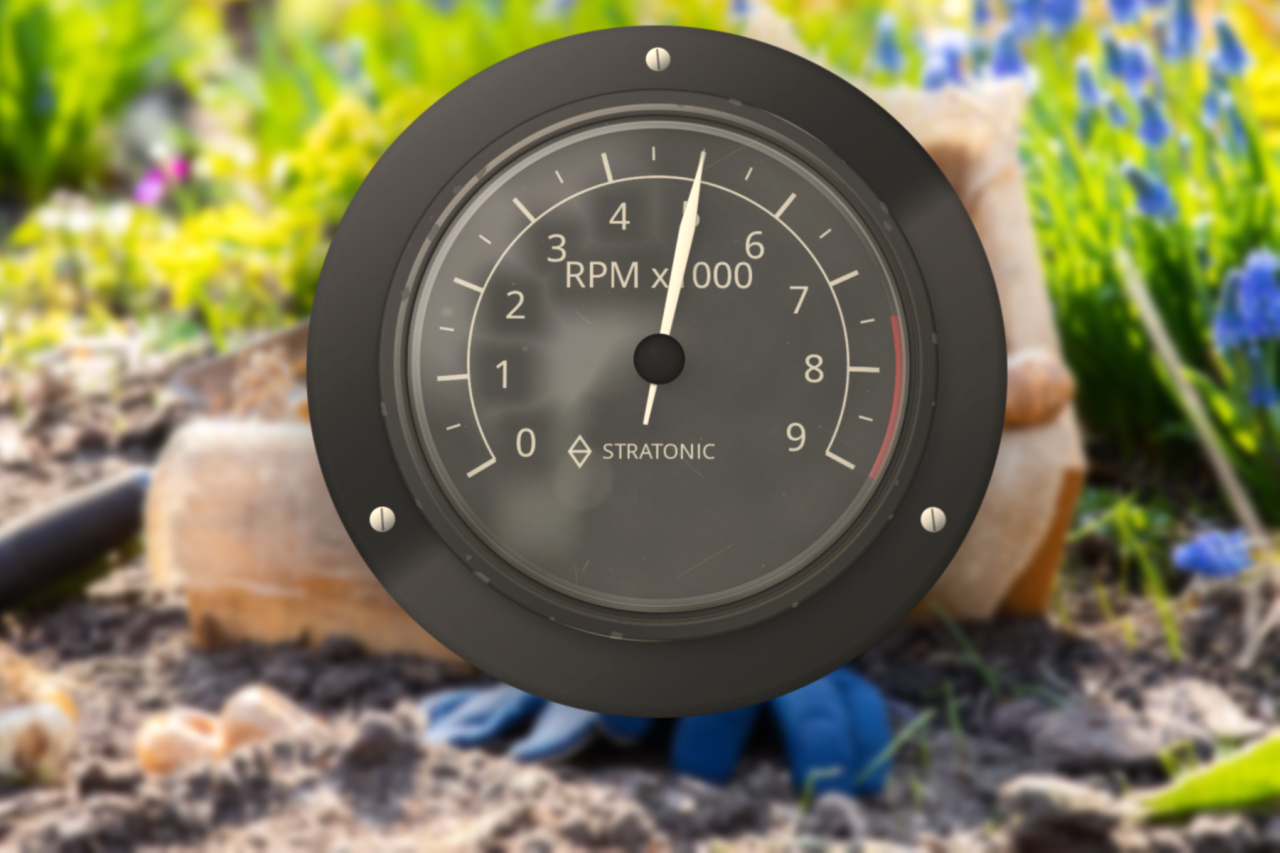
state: 5000 rpm
